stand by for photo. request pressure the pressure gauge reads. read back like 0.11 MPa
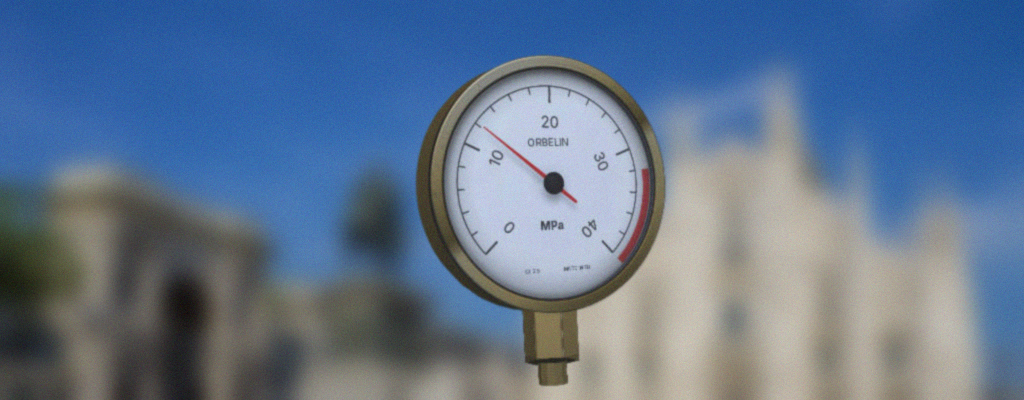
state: 12 MPa
